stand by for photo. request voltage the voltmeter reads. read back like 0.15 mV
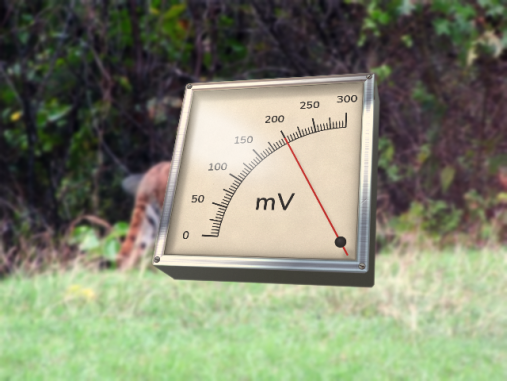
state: 200 mV
